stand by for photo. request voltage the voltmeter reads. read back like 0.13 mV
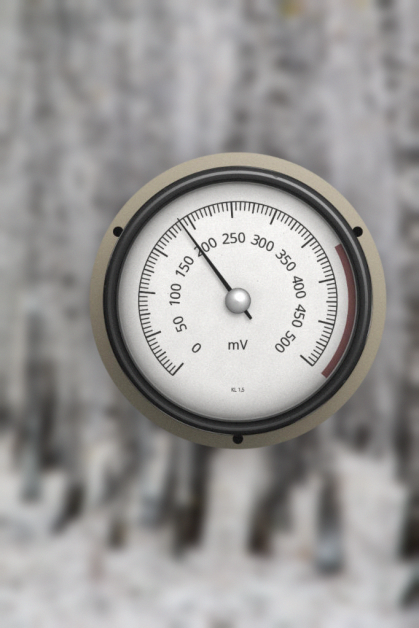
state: 190 mV
